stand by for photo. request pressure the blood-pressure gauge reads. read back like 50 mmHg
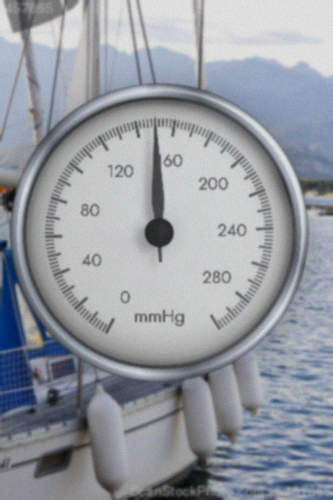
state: 150 mmHg
